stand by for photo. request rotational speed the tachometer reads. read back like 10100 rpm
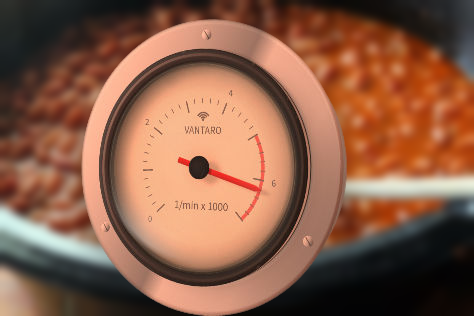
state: 6200 rpm
